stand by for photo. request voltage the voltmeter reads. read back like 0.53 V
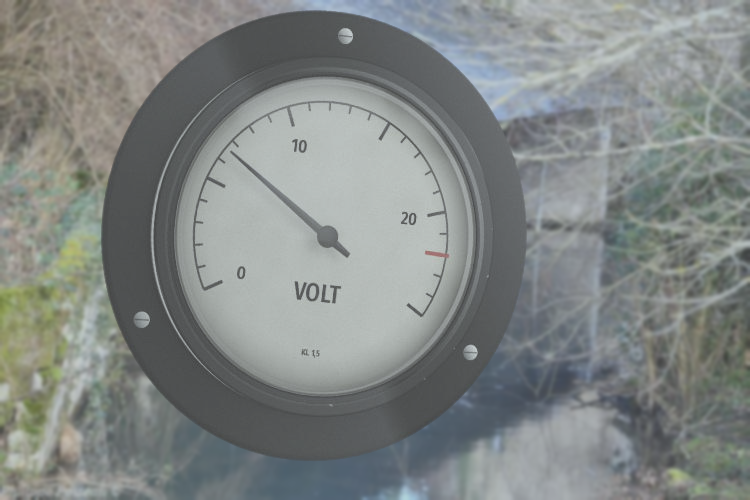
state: 6.5 V
